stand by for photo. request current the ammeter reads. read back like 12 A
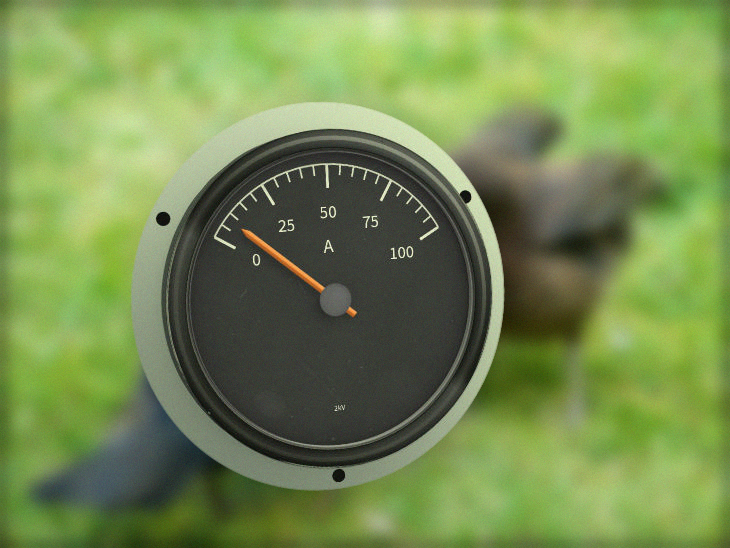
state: 7.5 A
